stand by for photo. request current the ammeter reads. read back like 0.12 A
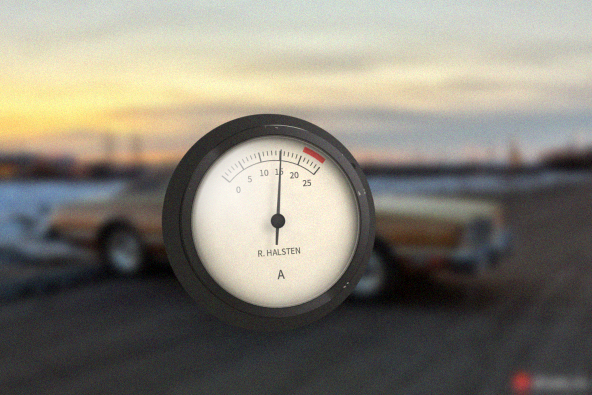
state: 15 A
